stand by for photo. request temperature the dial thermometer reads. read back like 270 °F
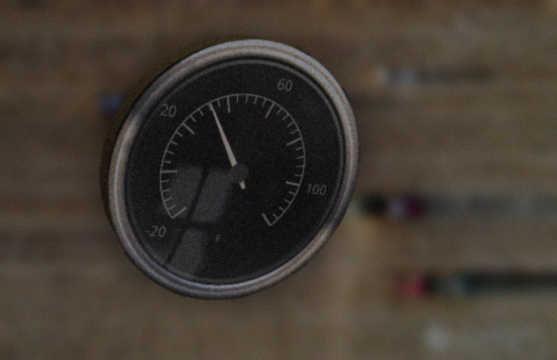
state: 32 °F
